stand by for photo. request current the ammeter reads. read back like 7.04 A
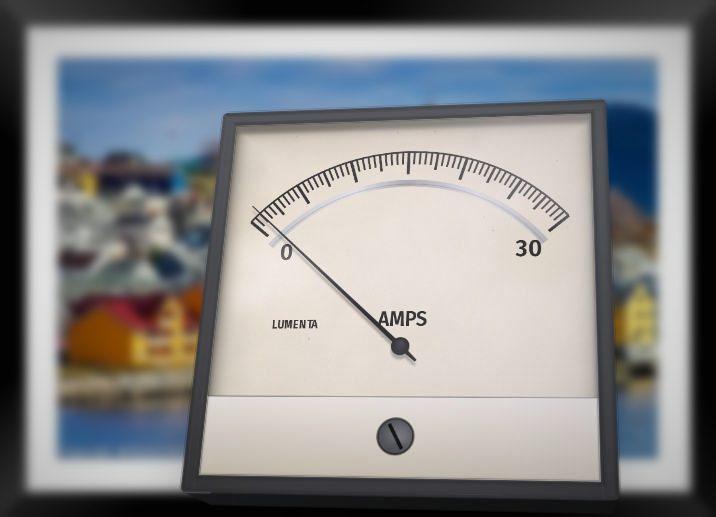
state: 1 A
